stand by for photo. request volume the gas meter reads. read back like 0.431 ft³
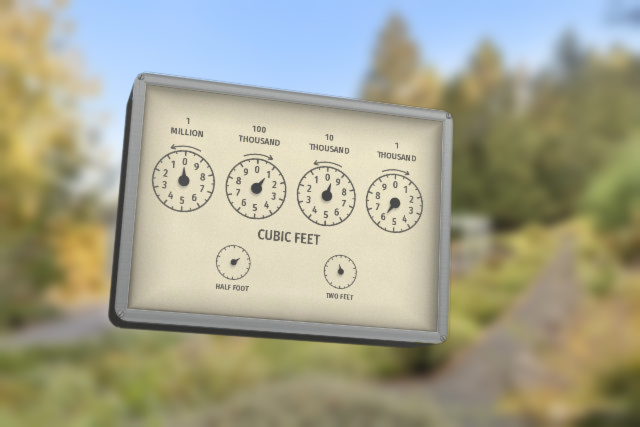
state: 9600 ft³
